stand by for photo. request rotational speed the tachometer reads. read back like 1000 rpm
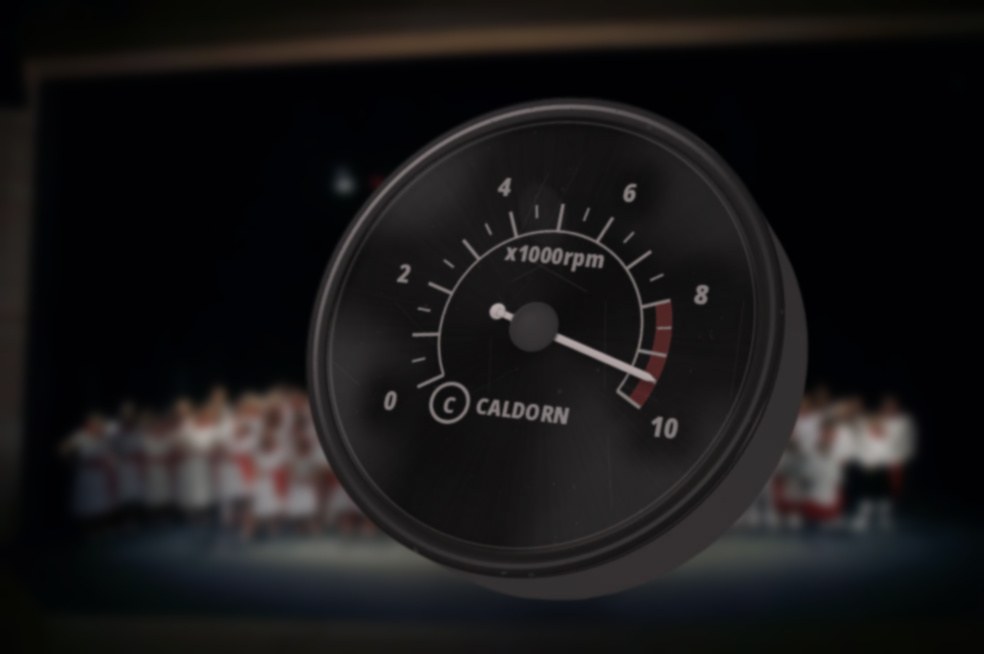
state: 9500 rpm
